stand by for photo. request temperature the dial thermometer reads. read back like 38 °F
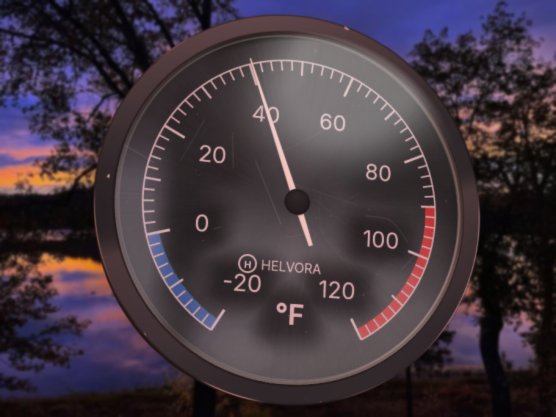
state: 40 °F
